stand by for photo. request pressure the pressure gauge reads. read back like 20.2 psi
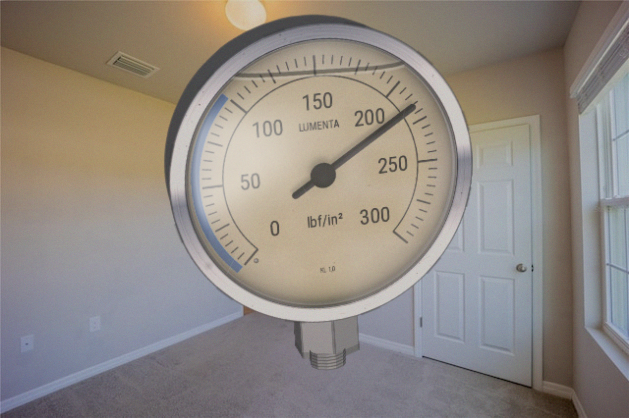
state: 215 psi
